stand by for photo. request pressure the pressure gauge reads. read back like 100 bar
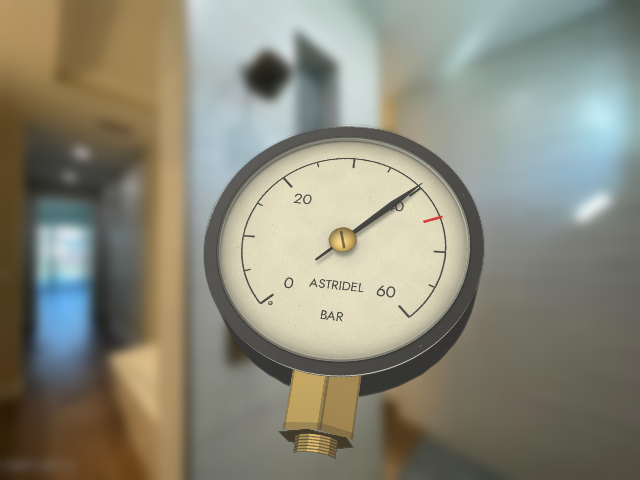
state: 40 bar
